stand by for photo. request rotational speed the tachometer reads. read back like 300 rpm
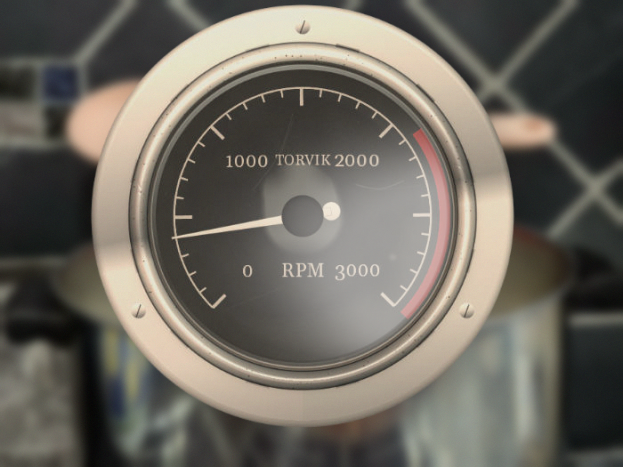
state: 400 rpm
